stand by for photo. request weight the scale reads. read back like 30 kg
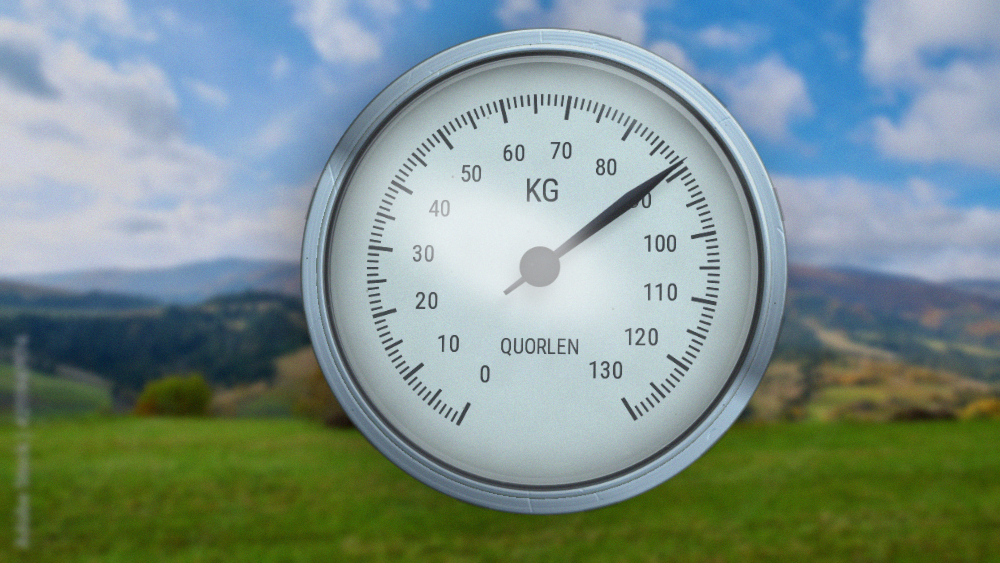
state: 89 kg
